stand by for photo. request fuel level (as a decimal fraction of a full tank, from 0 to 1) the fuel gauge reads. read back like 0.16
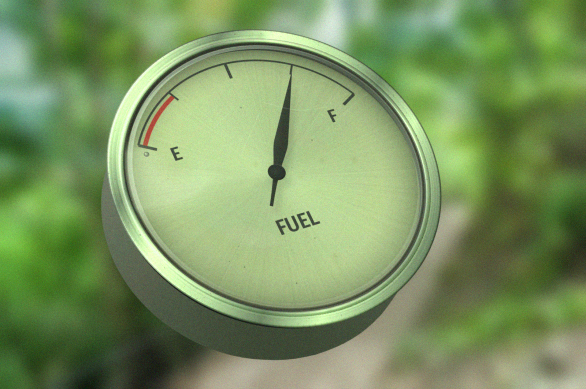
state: 0.75
